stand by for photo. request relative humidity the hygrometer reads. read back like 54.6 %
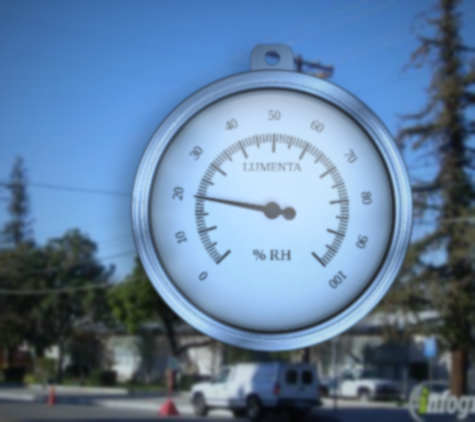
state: 20 %
